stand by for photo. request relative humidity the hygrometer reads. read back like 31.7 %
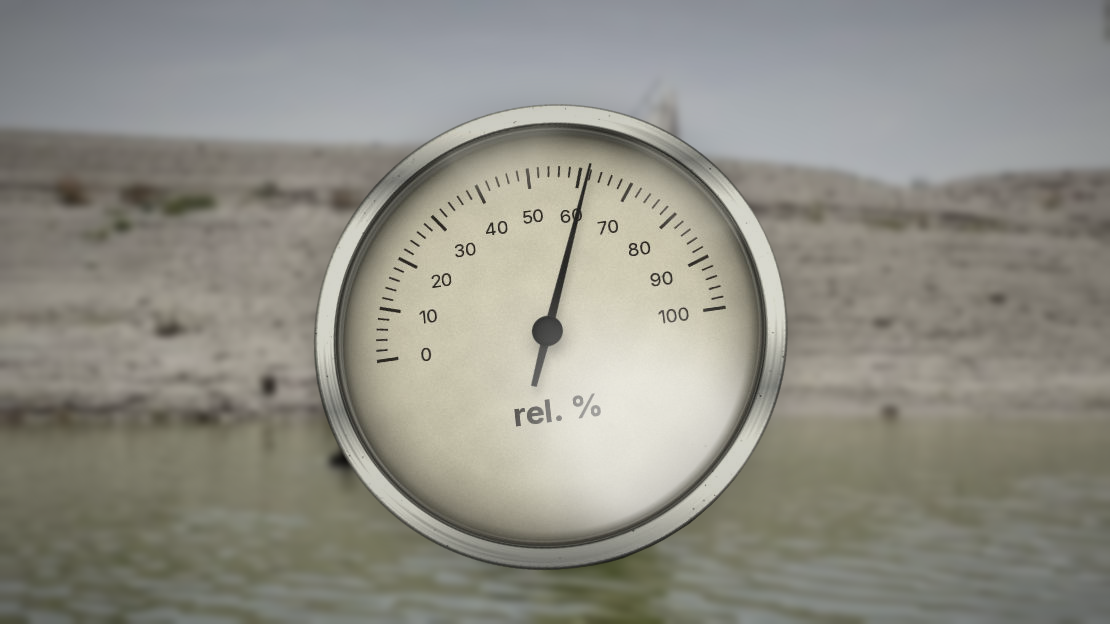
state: 62 %
